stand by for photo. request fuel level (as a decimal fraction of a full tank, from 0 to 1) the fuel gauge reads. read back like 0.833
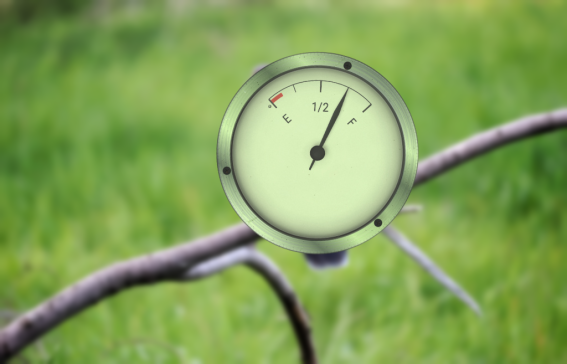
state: 0.75
